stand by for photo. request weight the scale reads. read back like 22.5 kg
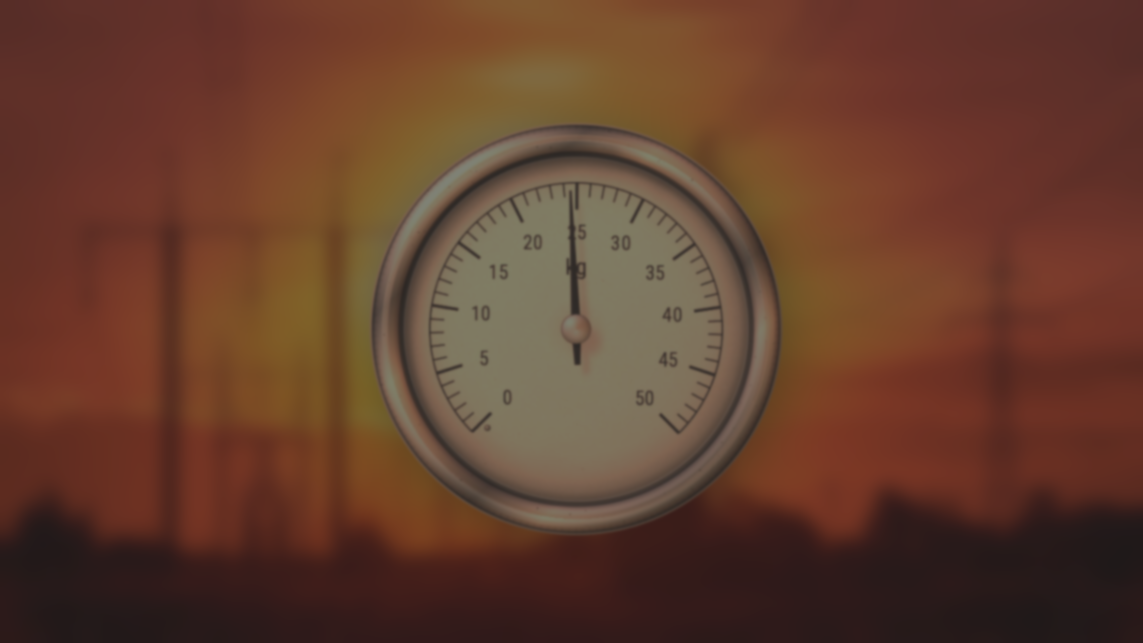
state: 24.5 kg
